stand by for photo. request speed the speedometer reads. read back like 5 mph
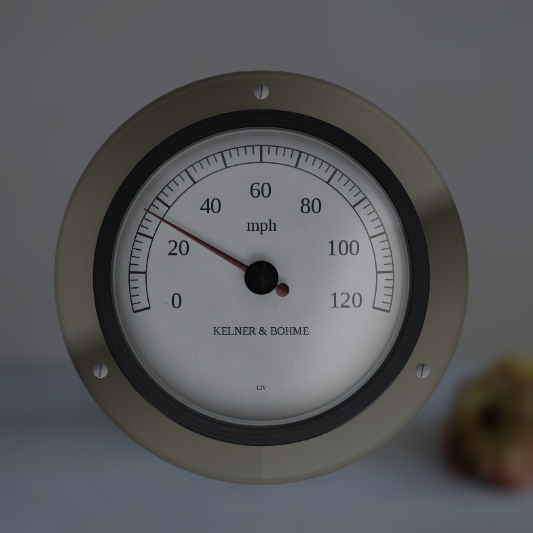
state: 26 mph
